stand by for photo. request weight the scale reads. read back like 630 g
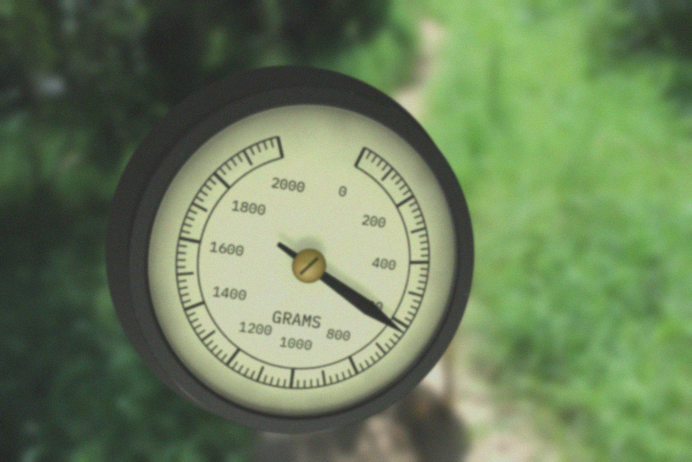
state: 620 g
